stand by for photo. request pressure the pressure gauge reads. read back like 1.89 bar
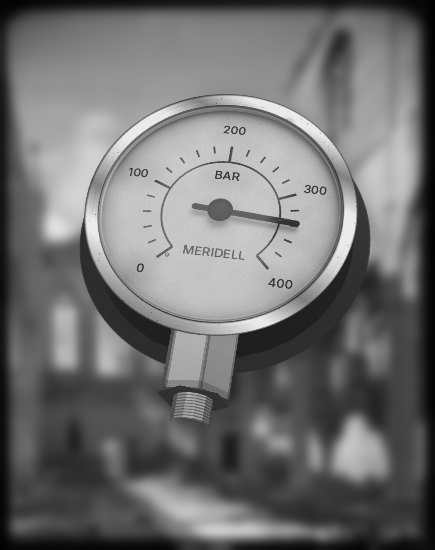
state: 340 bar
